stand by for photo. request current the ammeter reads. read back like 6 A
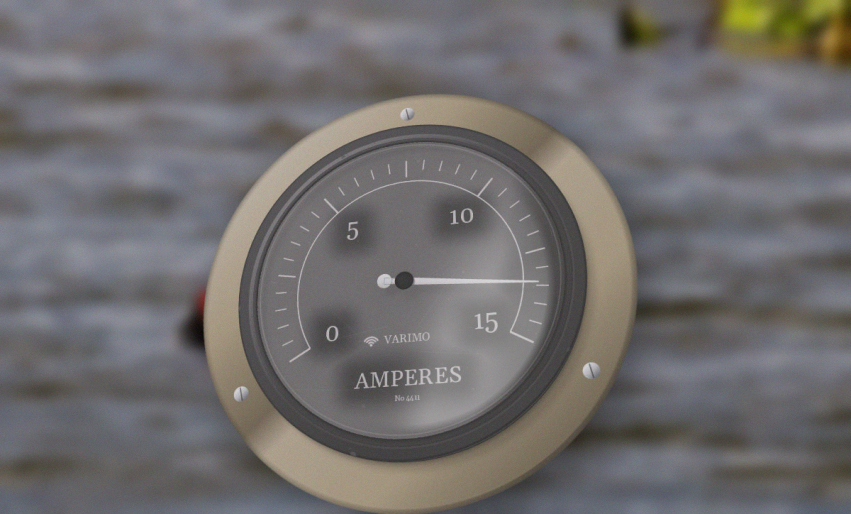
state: 13.5 A
